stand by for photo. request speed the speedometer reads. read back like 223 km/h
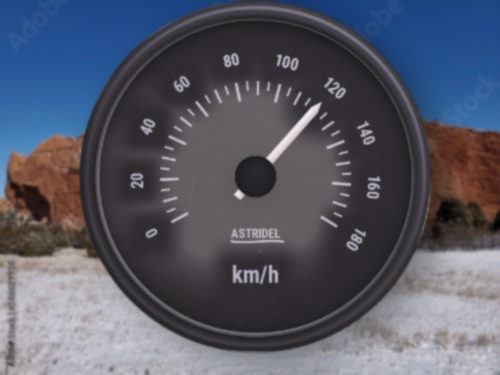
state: 120 km/h
